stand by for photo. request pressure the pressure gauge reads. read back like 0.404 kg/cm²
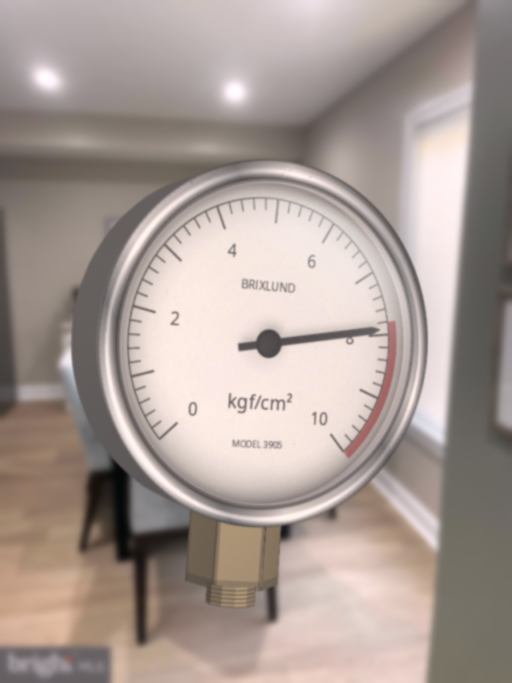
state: 7.9 kg/cm²
